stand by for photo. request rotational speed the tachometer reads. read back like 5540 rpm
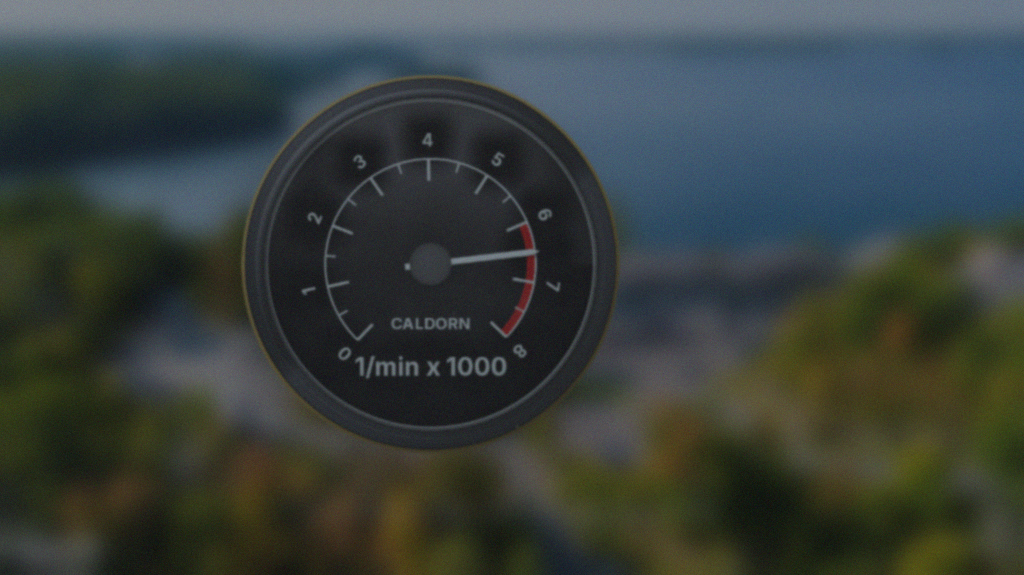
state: 6500 rpm
